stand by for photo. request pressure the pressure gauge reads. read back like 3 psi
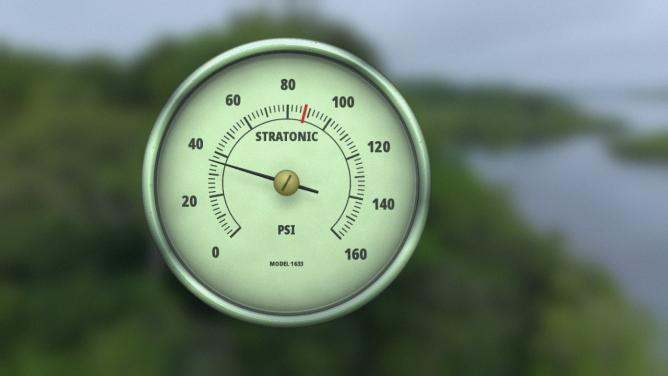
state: 36 psi
